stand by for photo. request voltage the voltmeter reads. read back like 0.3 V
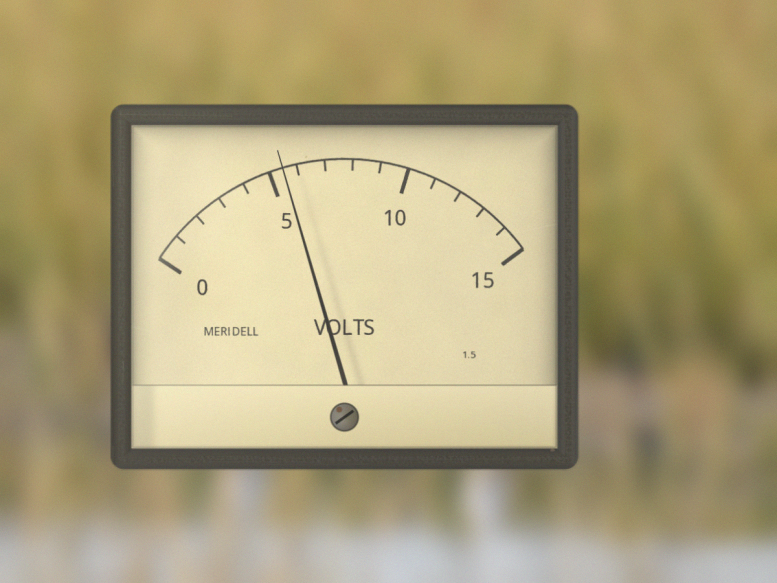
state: 5.5 V
